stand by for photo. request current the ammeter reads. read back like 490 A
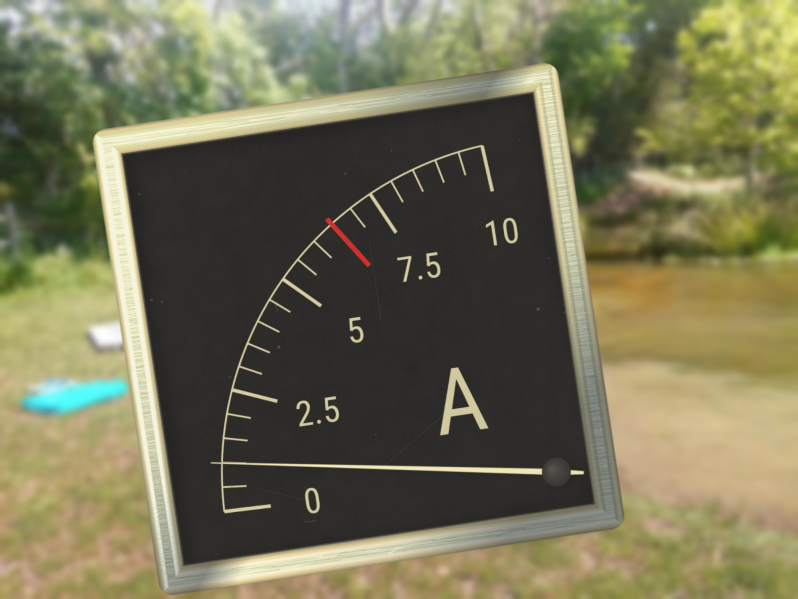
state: 1 A
